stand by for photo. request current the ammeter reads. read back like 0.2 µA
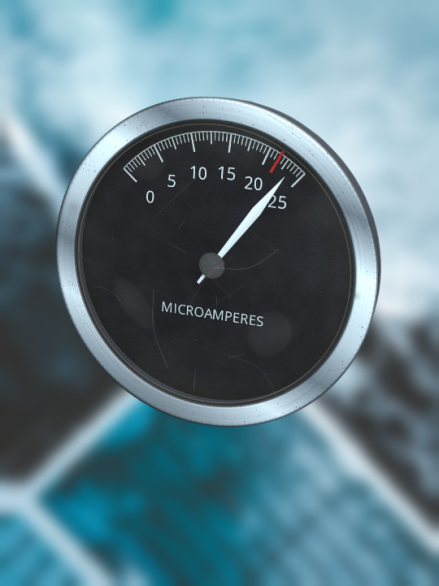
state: 23.5 µA
